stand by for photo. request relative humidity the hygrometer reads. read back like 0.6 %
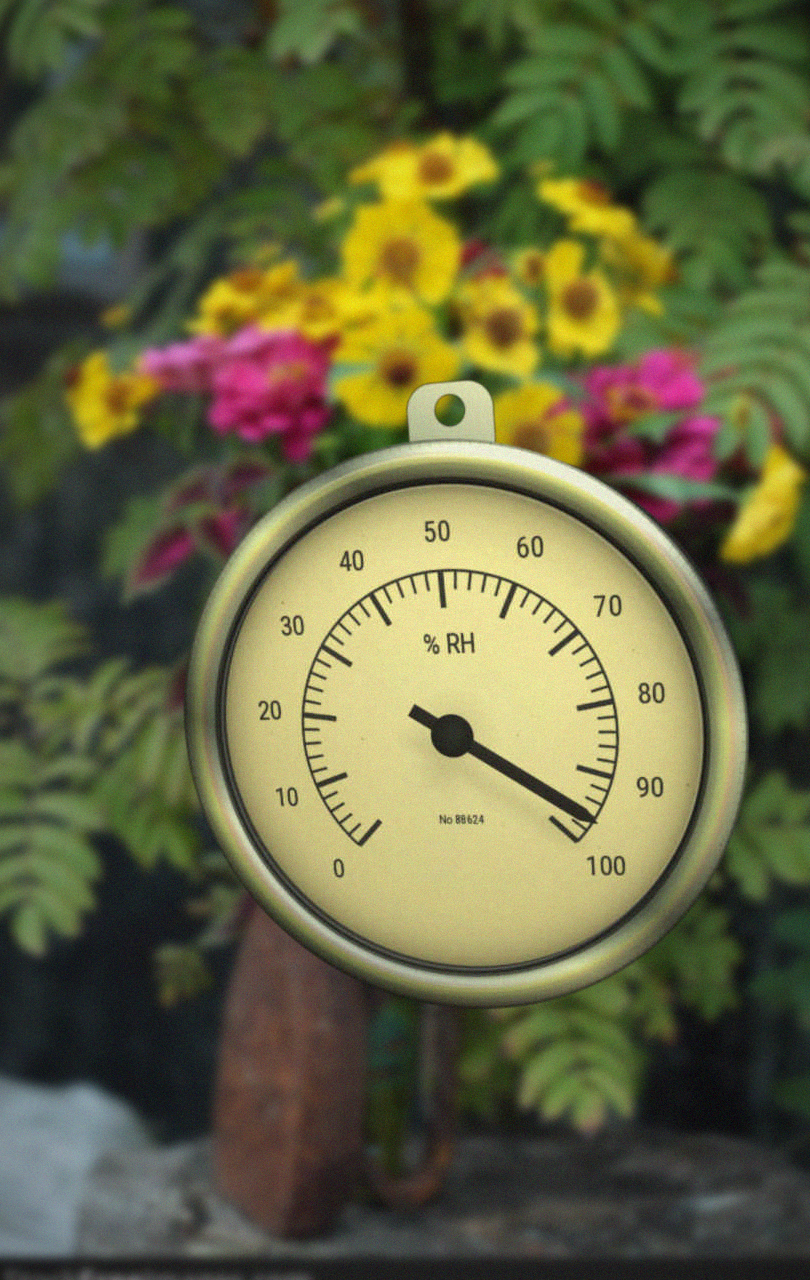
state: 96 %
